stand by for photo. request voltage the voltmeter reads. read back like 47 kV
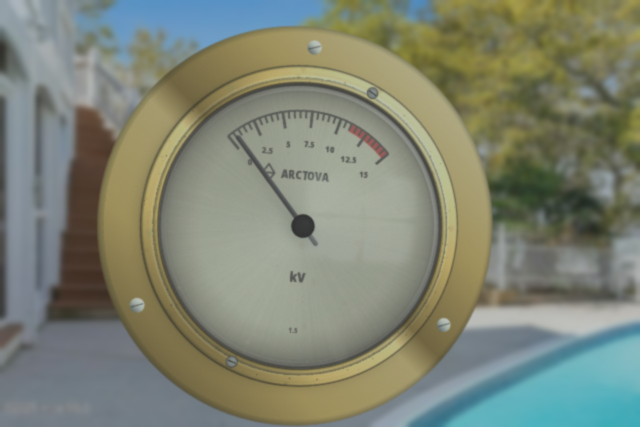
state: 0.5 kV
